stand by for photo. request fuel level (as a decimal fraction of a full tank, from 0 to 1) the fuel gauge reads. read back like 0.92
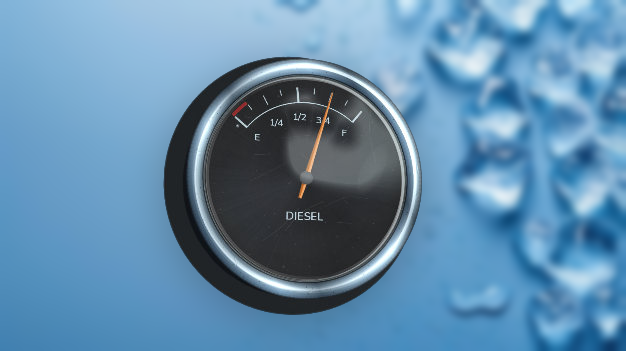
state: 0.75
